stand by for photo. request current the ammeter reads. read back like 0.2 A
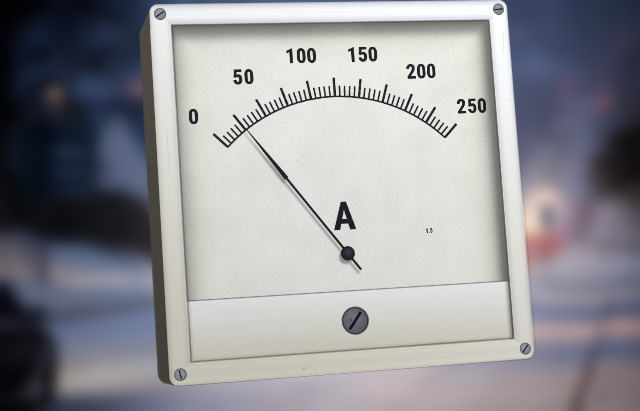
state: 25 A
